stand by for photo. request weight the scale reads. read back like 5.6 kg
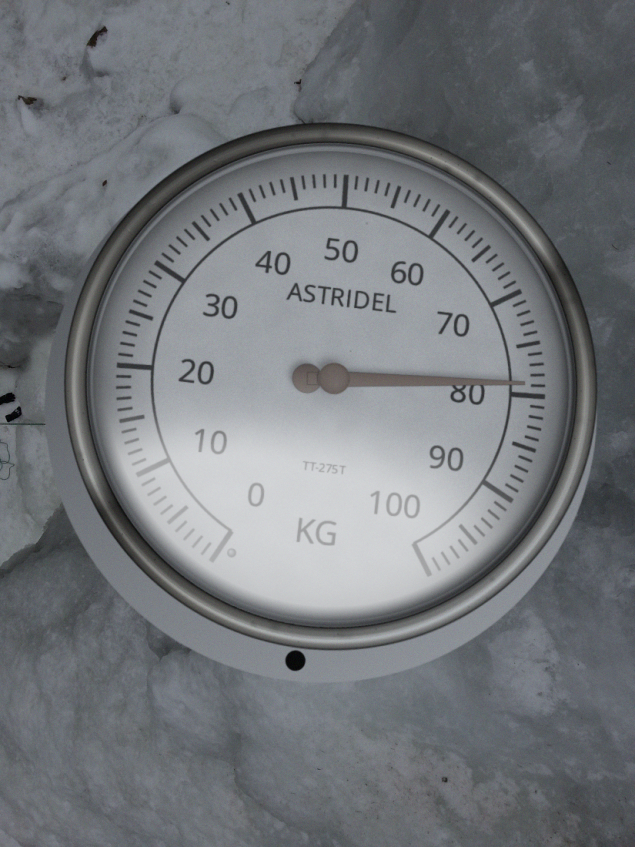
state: 79 kg
